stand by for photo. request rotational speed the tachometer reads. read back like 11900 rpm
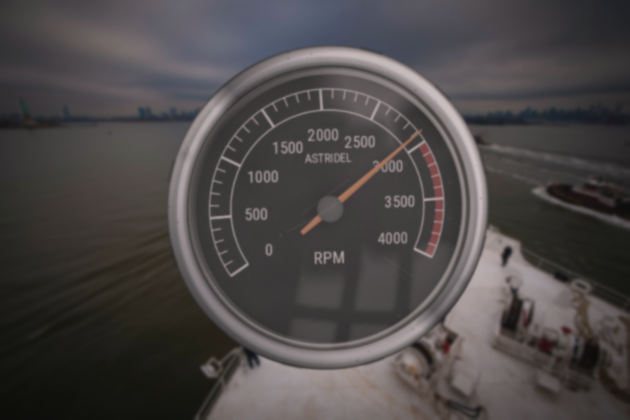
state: 2900 rpm
